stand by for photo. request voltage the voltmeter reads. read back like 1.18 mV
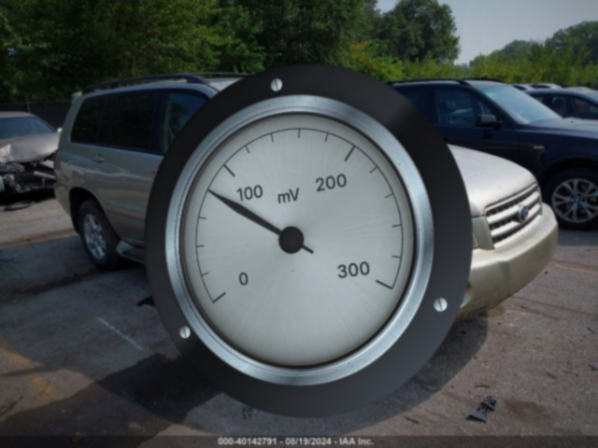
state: 80 mV
